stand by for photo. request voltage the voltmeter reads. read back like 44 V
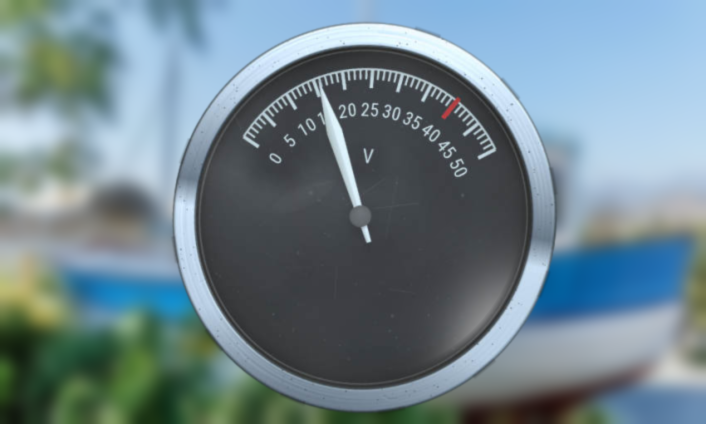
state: 16 V
